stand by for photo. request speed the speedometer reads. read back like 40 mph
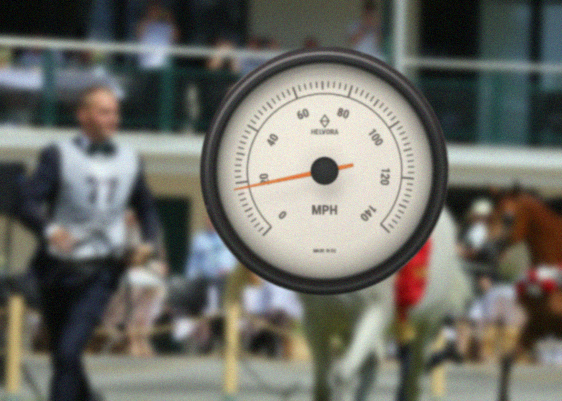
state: 18 mph
